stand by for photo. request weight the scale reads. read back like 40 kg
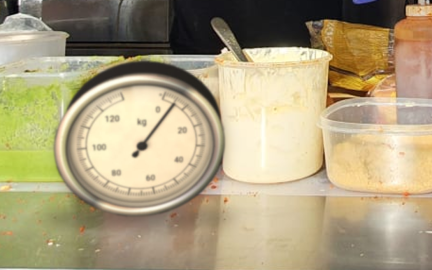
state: 5 kg
